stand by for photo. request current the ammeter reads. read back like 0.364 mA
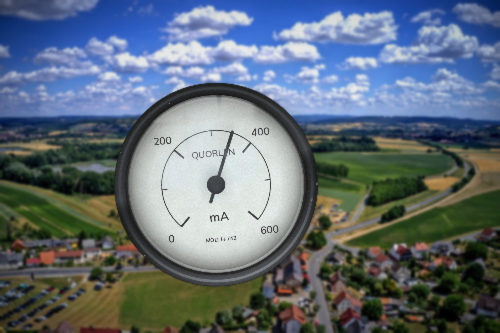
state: 350 mA
